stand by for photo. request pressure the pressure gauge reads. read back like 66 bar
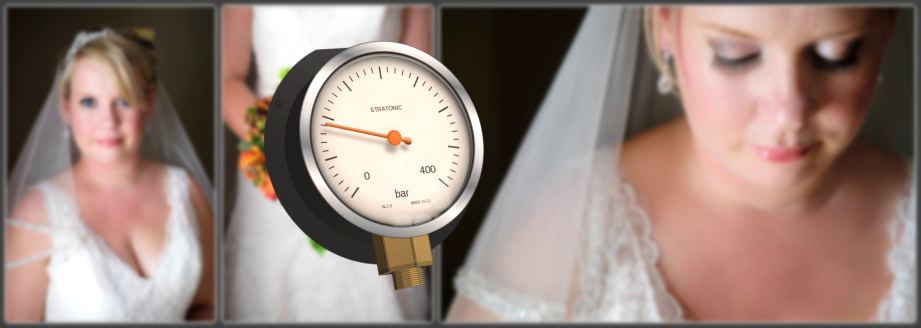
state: 90 bar
